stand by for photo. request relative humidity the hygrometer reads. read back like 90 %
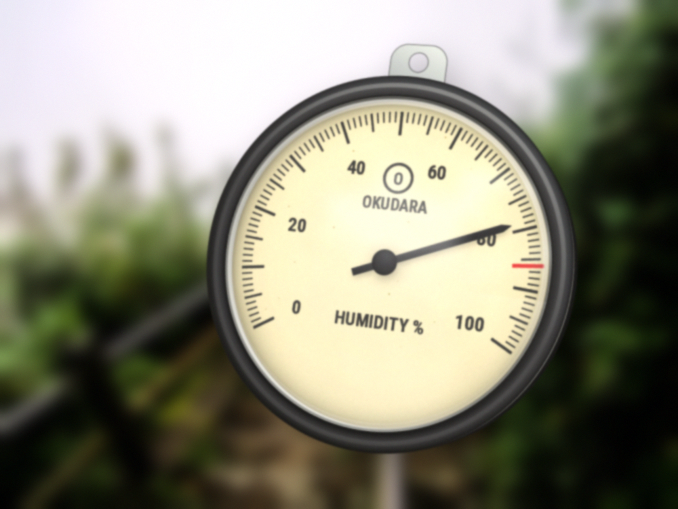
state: 79 %
